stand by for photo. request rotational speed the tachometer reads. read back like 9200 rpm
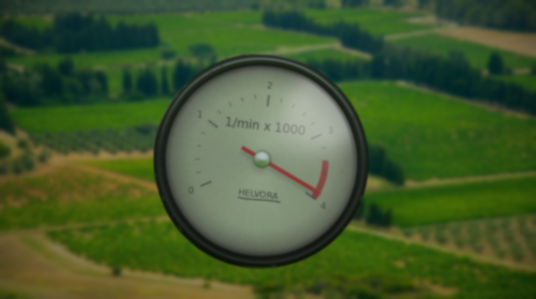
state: 3900 rpm
